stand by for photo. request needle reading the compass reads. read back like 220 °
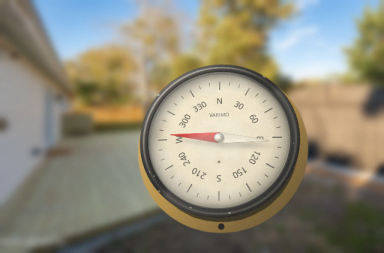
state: 275 °
